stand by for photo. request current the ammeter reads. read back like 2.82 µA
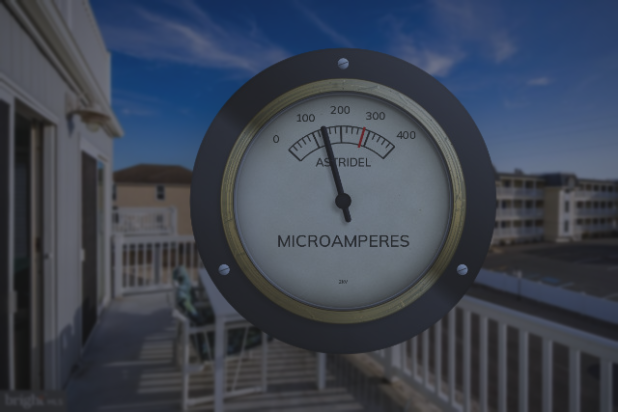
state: 140 µA
